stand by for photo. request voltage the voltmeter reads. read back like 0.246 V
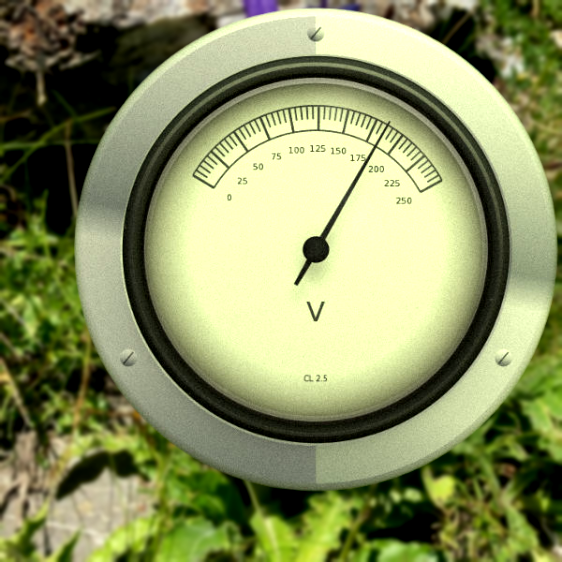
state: 185 V
